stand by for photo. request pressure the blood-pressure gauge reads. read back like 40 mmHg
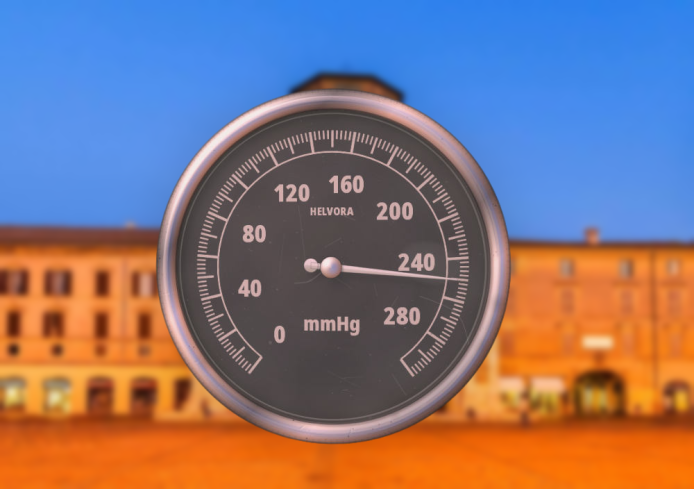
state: 250 mmHg
